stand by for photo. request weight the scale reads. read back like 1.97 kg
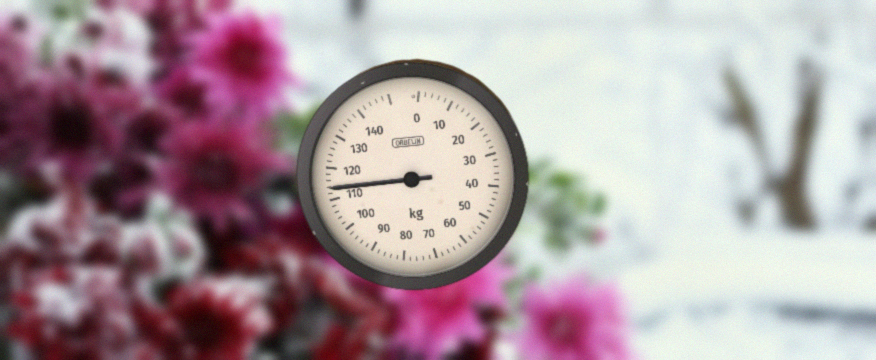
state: 114 kg
